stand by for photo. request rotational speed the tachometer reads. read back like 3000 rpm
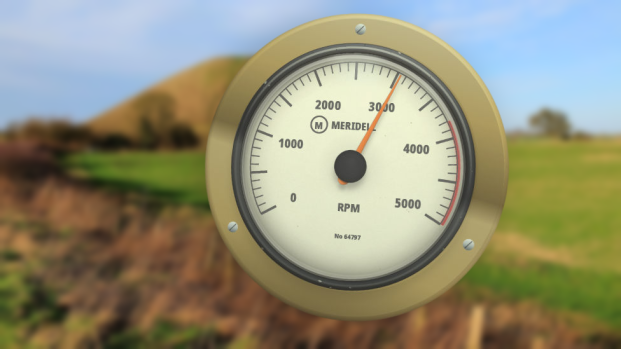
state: 3050 rpm
